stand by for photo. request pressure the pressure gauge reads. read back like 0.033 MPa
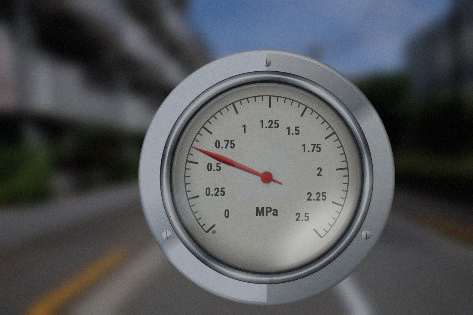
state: 0.6 MPa
